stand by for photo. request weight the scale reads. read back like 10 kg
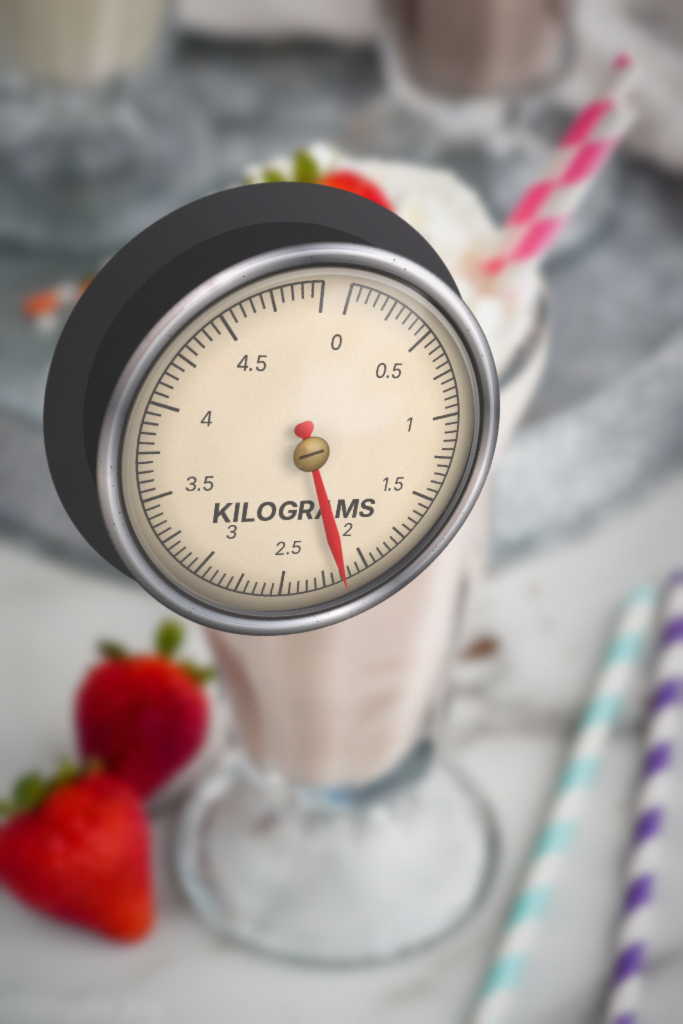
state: 2.15 kg
